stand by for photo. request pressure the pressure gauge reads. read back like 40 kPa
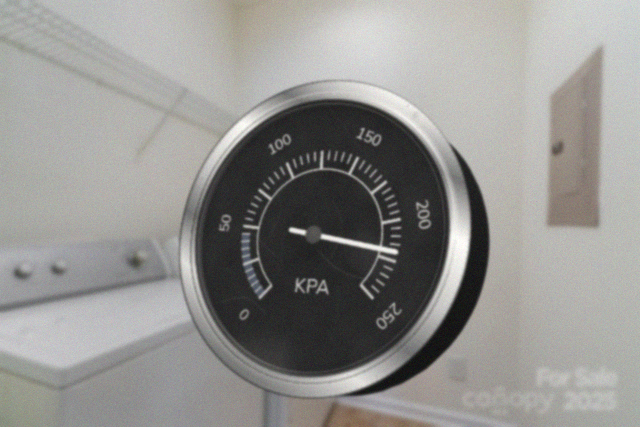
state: 220 kPa
